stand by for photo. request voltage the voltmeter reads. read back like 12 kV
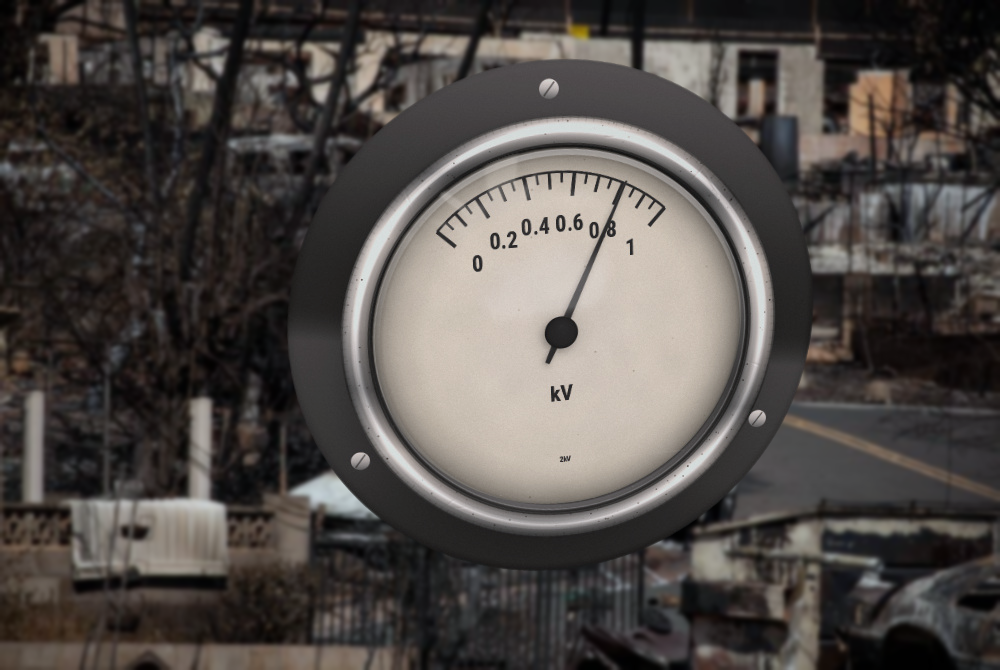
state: 0.8 kV
